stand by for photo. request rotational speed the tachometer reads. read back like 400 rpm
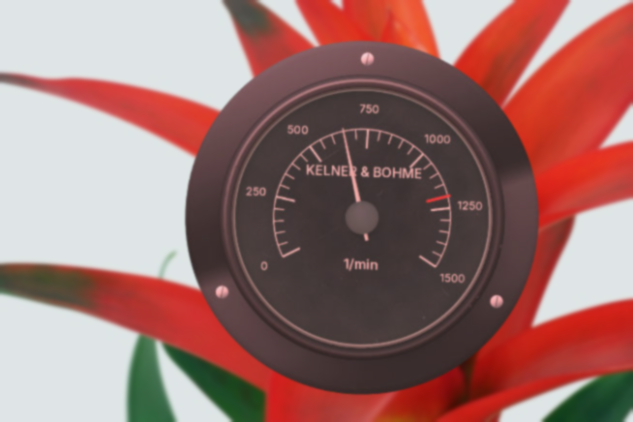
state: 650 rpm
